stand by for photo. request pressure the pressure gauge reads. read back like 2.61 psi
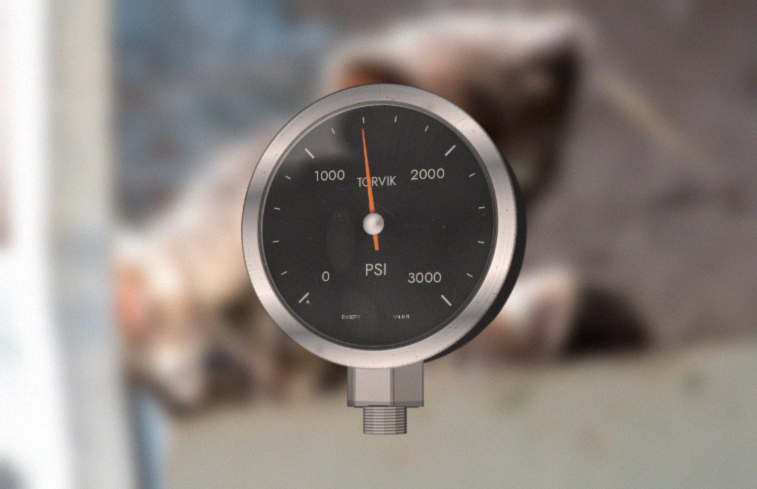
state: 1400 psi
